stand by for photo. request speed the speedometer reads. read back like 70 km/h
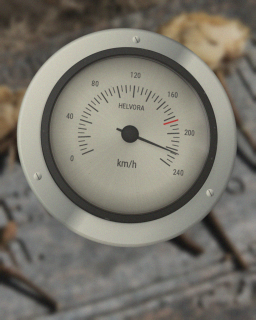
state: 225 km/h
